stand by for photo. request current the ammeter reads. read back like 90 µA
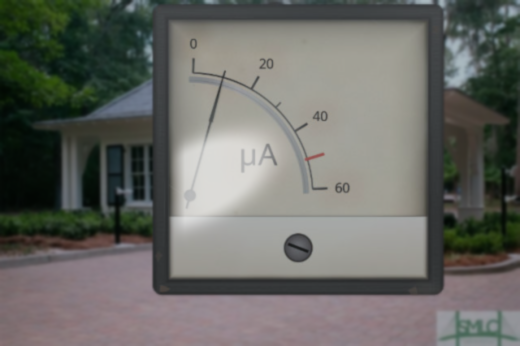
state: 10 µA
